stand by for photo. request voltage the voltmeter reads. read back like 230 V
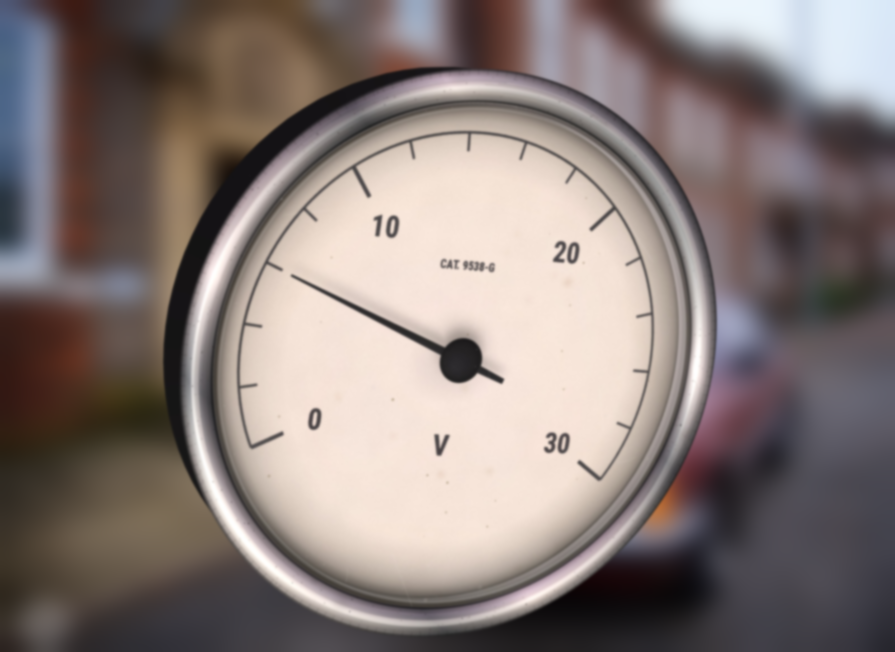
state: 6 V
